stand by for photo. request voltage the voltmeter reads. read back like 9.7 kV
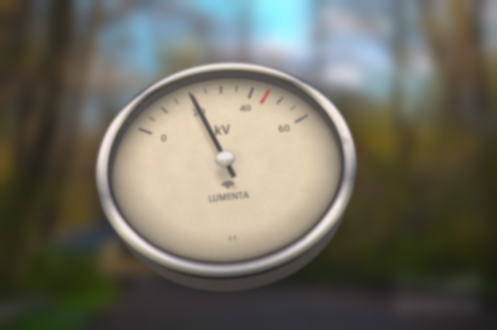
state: 20 kV
